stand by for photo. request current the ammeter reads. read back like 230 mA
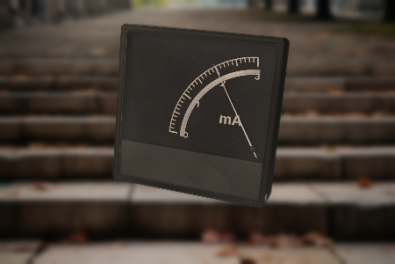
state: 2 mA
